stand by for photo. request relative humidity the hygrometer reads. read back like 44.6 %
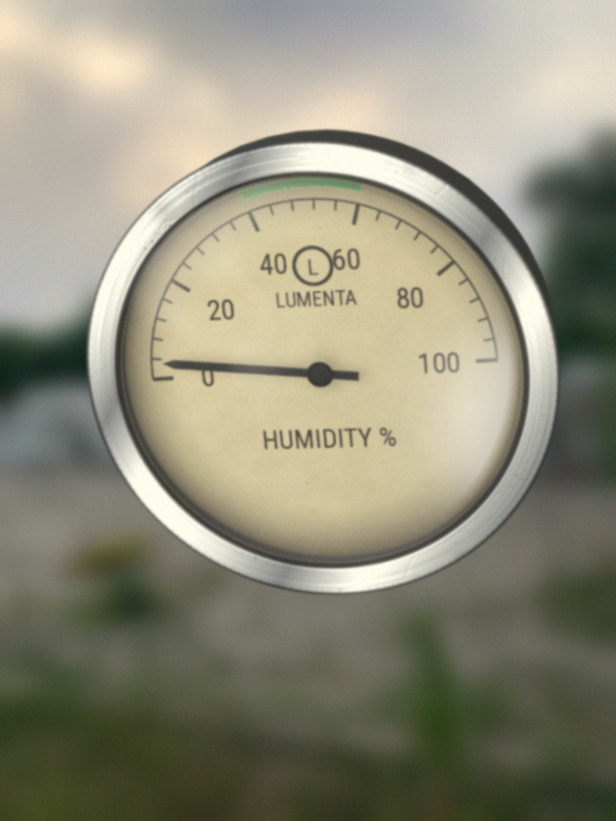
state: 4 %
